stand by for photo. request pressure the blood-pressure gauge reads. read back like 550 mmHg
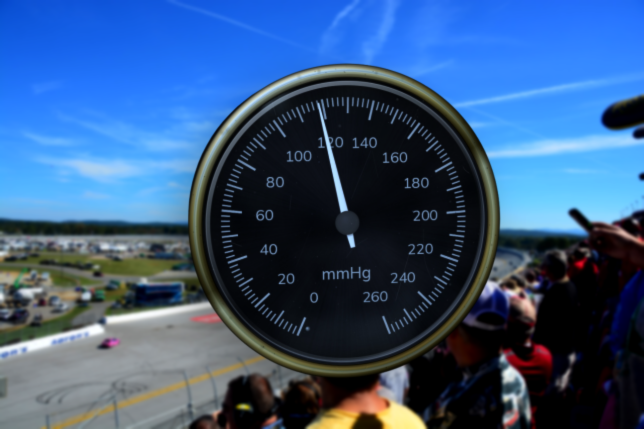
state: 118 mmHg
